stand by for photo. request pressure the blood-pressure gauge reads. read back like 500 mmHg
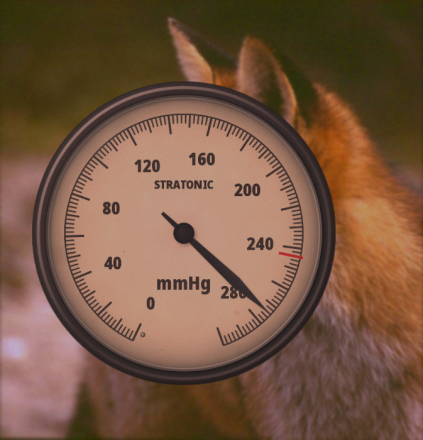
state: 274 mmHg
